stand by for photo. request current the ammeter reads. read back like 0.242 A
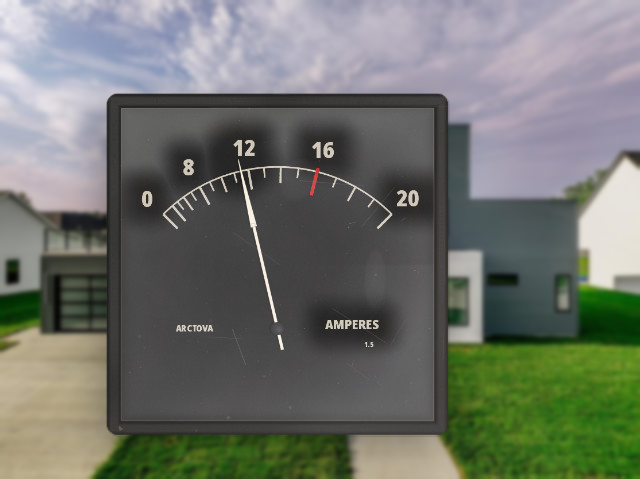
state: 11.5 A
